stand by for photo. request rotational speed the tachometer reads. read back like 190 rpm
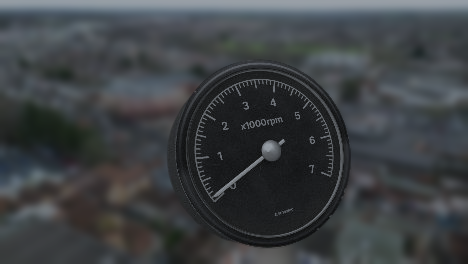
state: 100 rpm
